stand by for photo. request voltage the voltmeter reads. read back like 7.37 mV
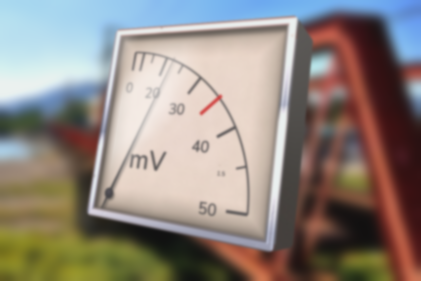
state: 22.5 mV
